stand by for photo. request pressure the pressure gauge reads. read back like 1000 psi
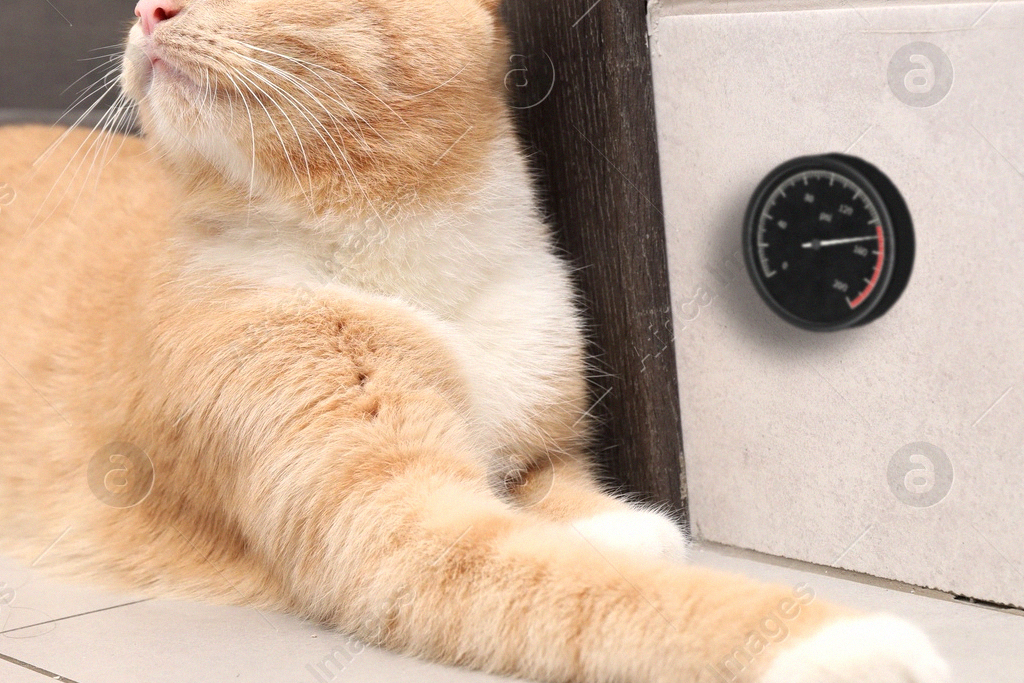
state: 150 psi
